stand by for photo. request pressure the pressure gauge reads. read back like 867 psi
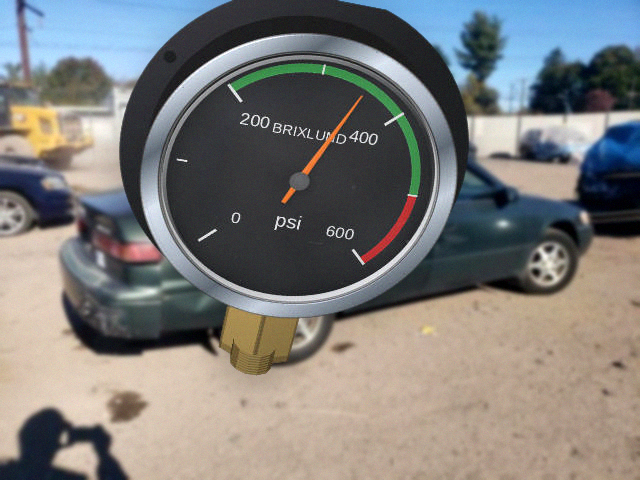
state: 350 psi
